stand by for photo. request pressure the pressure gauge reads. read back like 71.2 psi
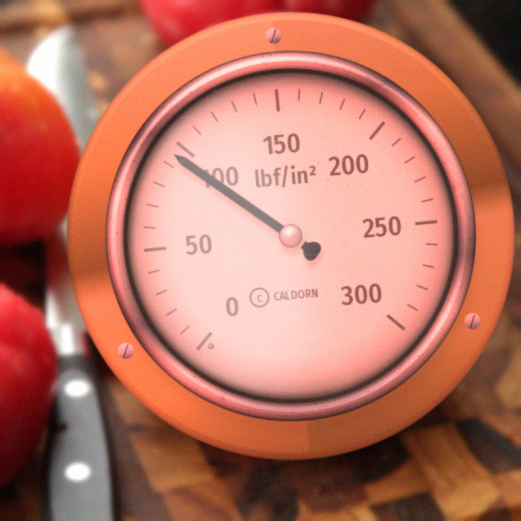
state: 95 psi
